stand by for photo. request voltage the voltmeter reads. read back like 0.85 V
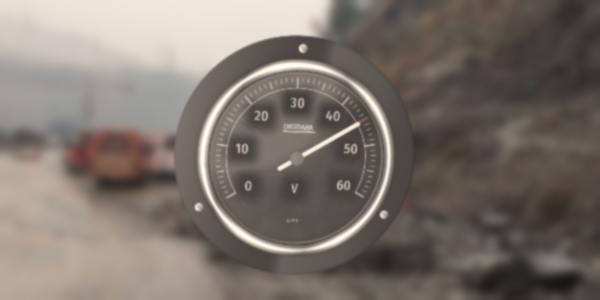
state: 45 V
